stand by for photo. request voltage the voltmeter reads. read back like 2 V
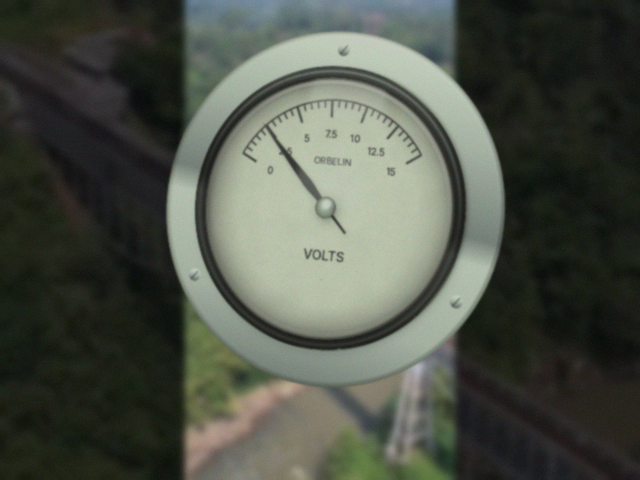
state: 2.5 V
